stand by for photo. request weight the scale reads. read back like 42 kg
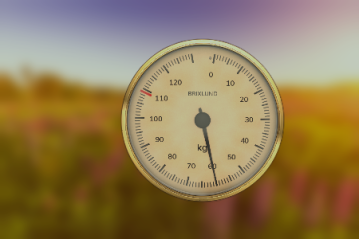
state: 60 kg
